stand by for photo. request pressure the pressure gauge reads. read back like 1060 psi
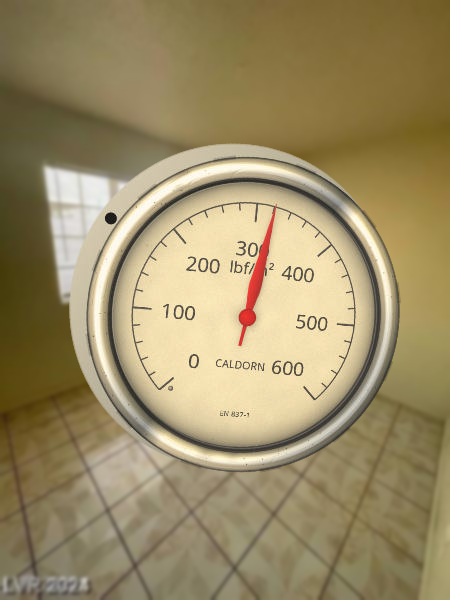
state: 320 psi
